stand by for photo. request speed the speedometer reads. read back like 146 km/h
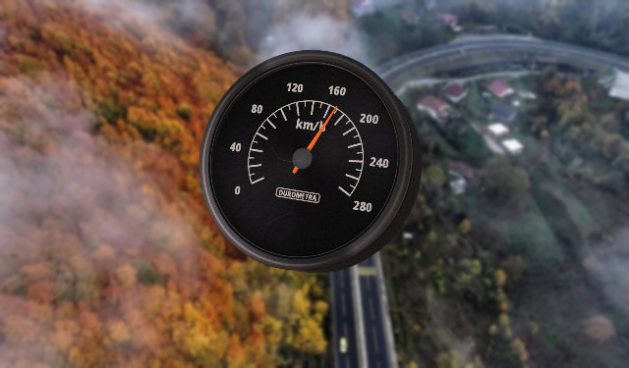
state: 170 km/h
